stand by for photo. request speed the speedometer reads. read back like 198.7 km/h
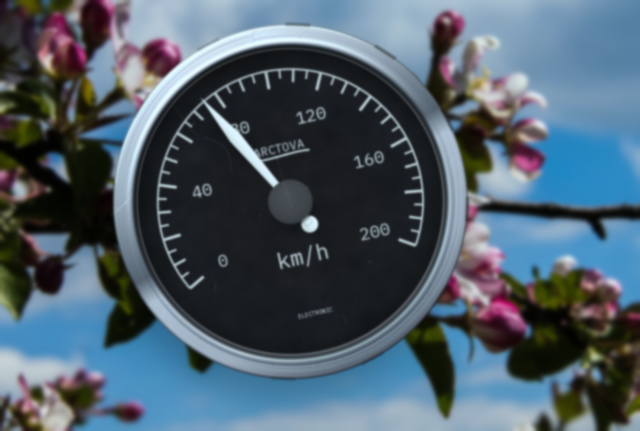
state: 75 km/h
